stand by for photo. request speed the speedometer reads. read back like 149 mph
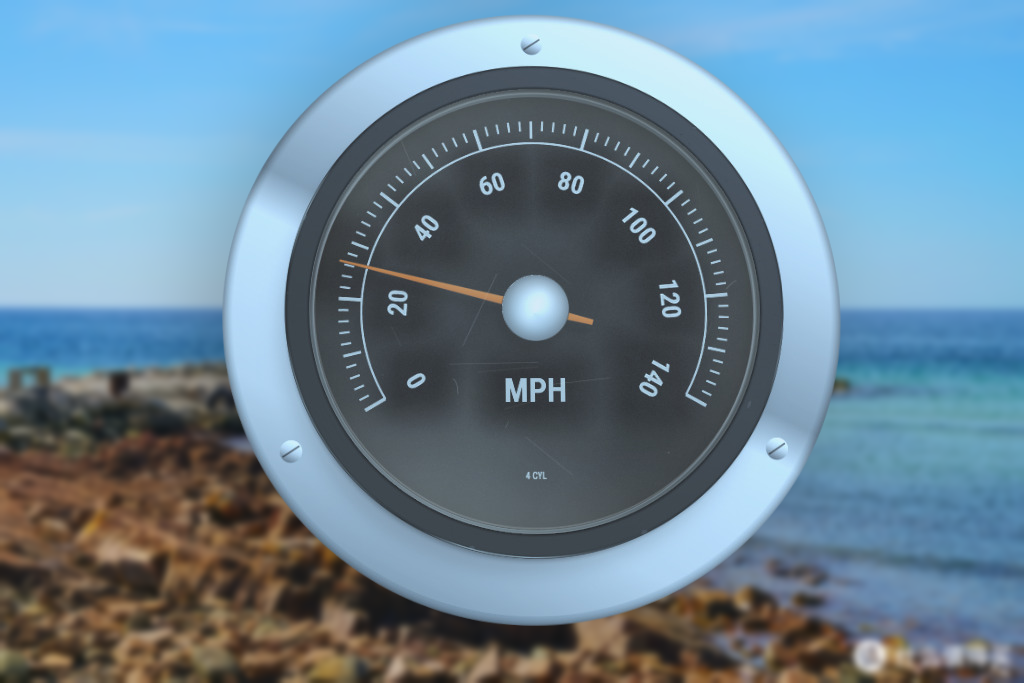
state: 26 mph
